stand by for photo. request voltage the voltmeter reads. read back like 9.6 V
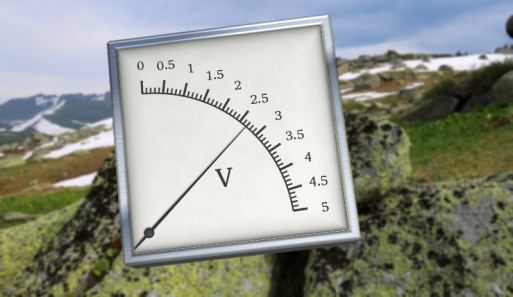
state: 2.7 V
